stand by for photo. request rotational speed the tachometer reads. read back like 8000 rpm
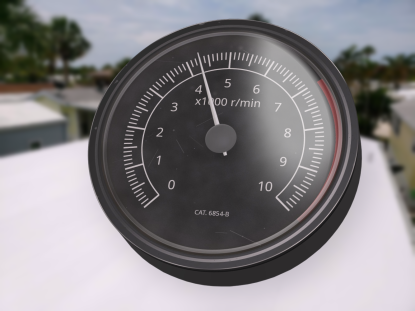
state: 4300 rpm
